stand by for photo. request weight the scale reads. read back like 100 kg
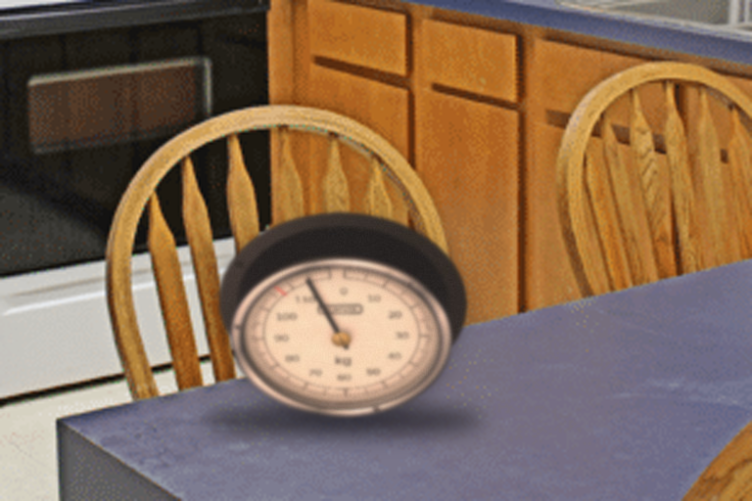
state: 115 kg
